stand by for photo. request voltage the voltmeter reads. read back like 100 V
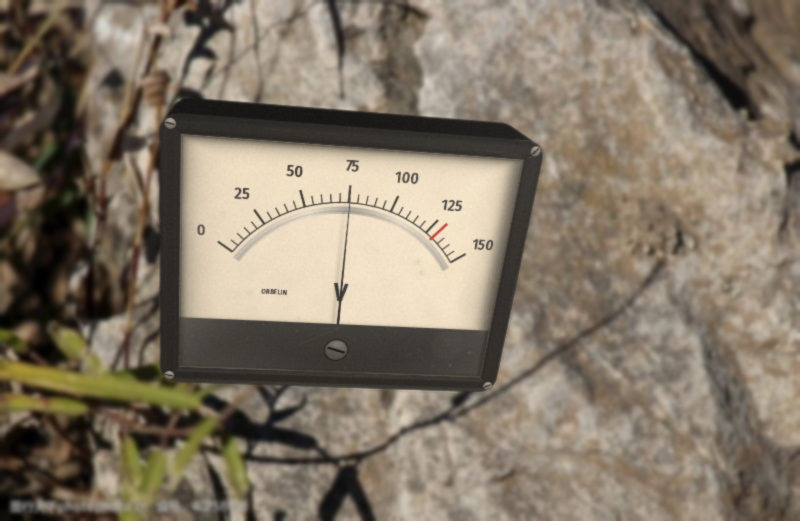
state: 75 V
